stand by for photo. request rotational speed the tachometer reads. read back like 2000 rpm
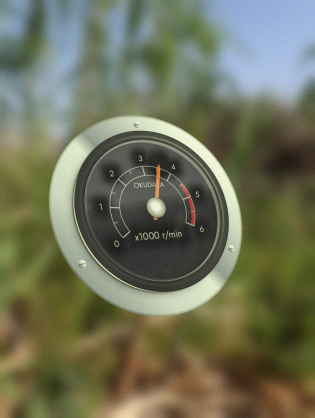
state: 3500 rpm
